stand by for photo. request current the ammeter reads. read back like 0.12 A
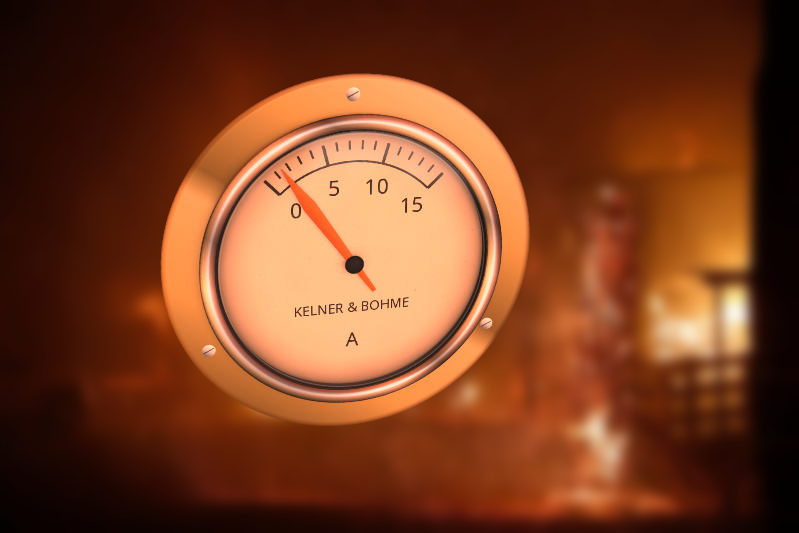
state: 1.5 A
